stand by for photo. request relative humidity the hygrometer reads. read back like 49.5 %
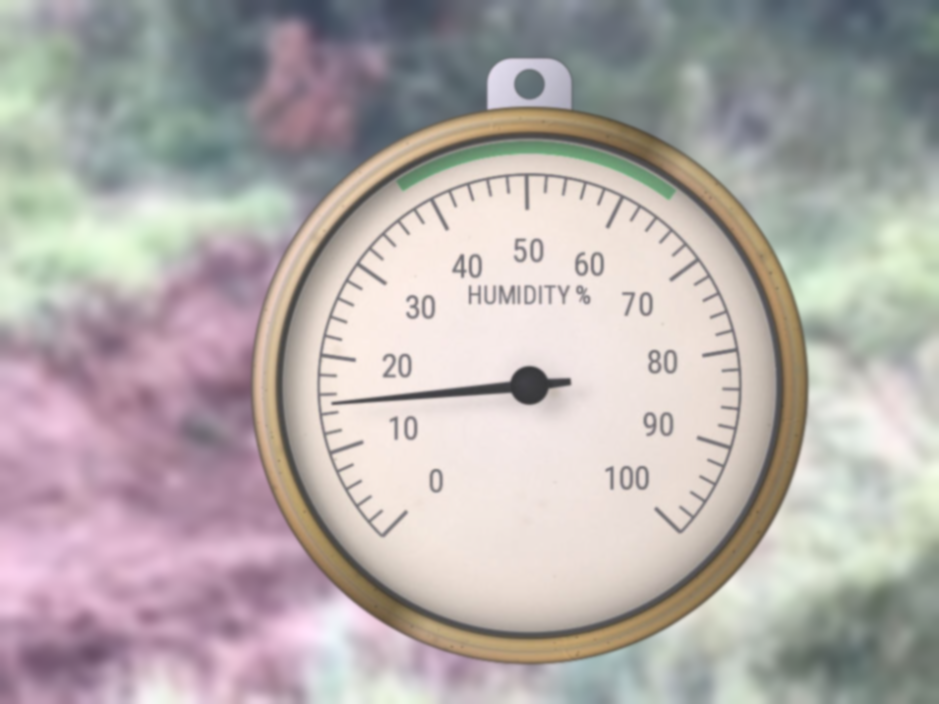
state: 15 %
